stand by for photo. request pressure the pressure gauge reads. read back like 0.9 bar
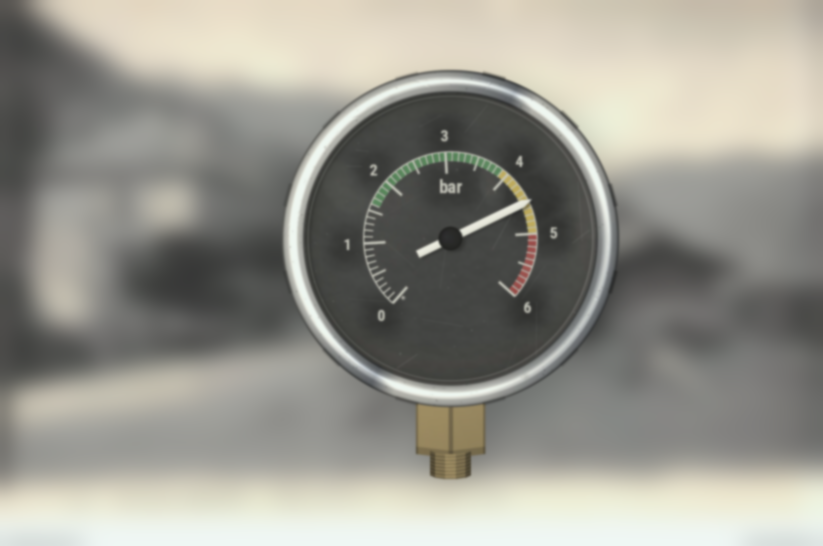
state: 4.5 bar
